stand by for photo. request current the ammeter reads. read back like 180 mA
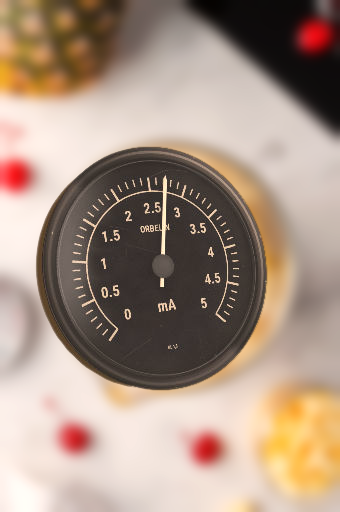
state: 2.7 mA
